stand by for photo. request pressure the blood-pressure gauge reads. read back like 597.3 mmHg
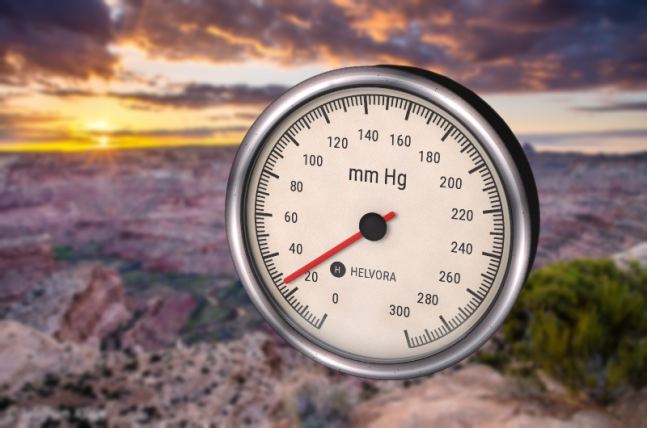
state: 26 mmHg
